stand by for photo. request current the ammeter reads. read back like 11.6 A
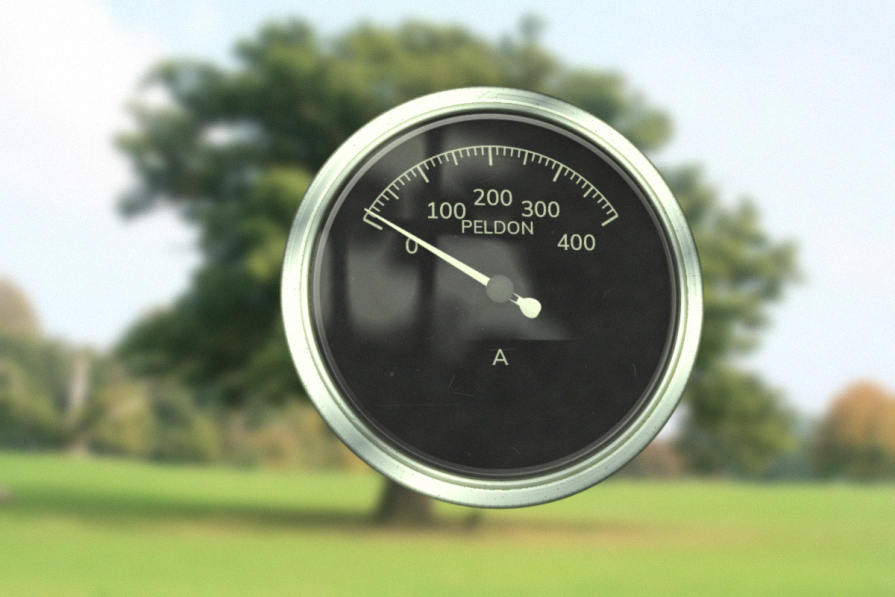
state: 10 A
